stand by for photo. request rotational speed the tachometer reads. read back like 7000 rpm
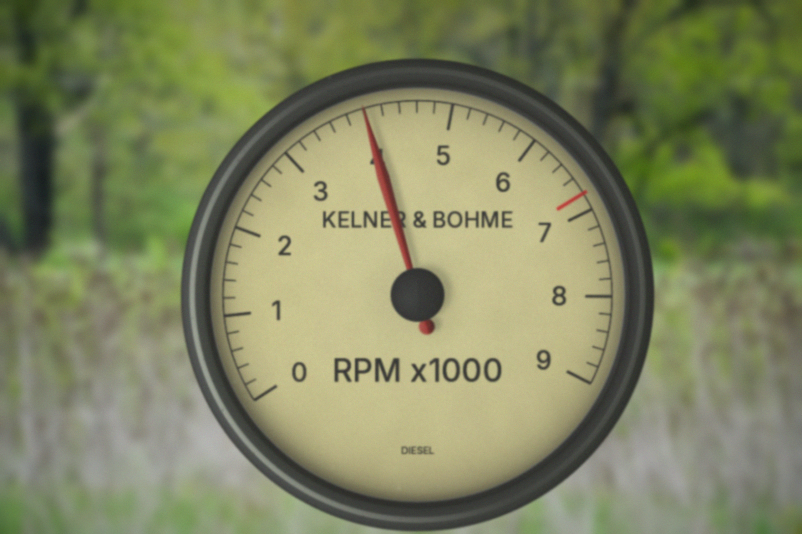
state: 4000 rpm
